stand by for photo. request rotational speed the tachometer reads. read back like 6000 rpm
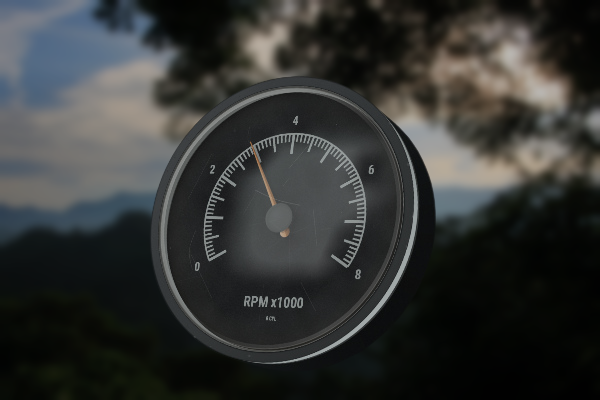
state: 3000 rpm
